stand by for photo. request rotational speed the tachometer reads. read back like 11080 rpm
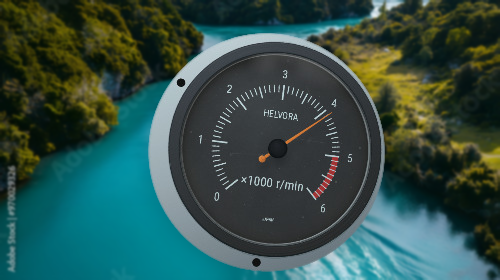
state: 4100 rpm
